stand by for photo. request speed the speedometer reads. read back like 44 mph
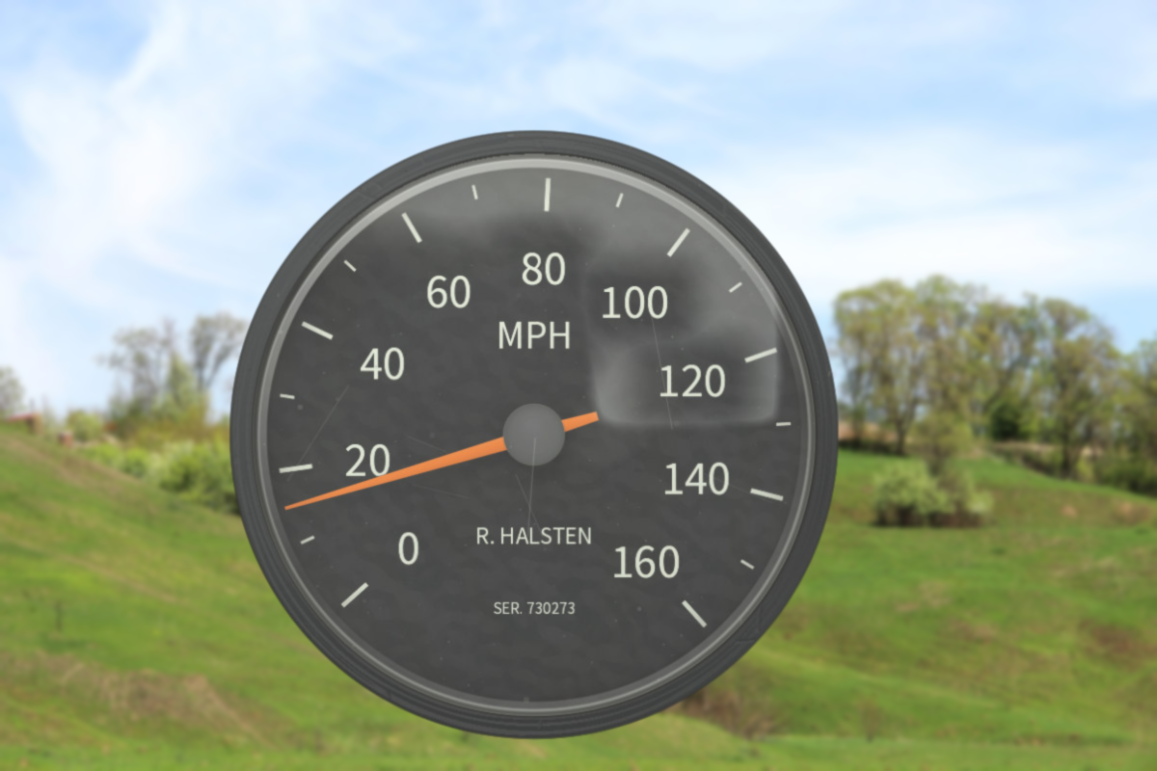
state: 15 mph
